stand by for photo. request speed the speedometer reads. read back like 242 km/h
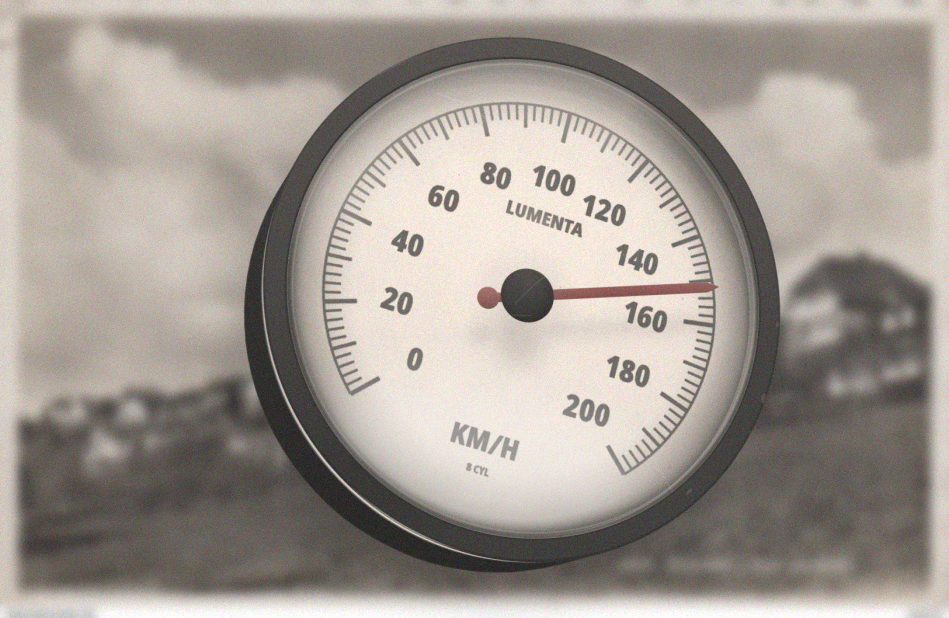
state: 152 km/h
